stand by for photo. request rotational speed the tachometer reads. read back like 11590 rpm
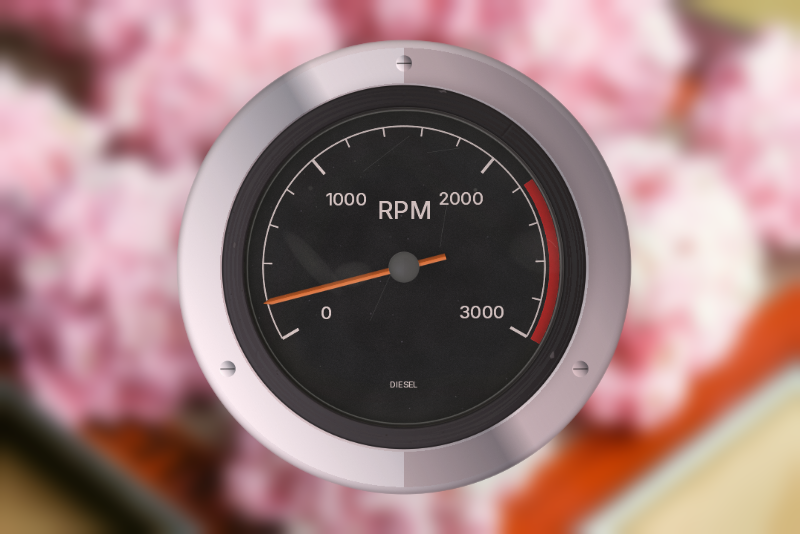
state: 200 rpm
